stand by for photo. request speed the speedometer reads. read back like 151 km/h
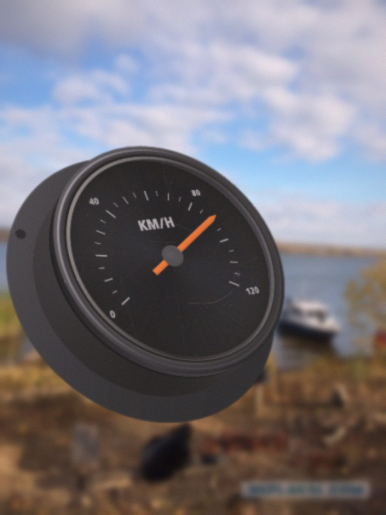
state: 90 km/h
